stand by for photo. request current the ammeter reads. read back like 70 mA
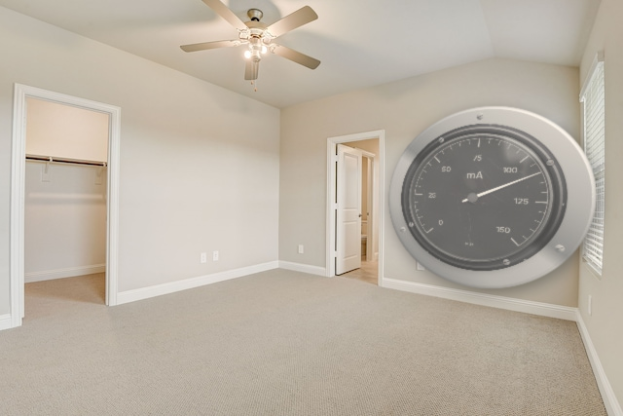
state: 110 mA
